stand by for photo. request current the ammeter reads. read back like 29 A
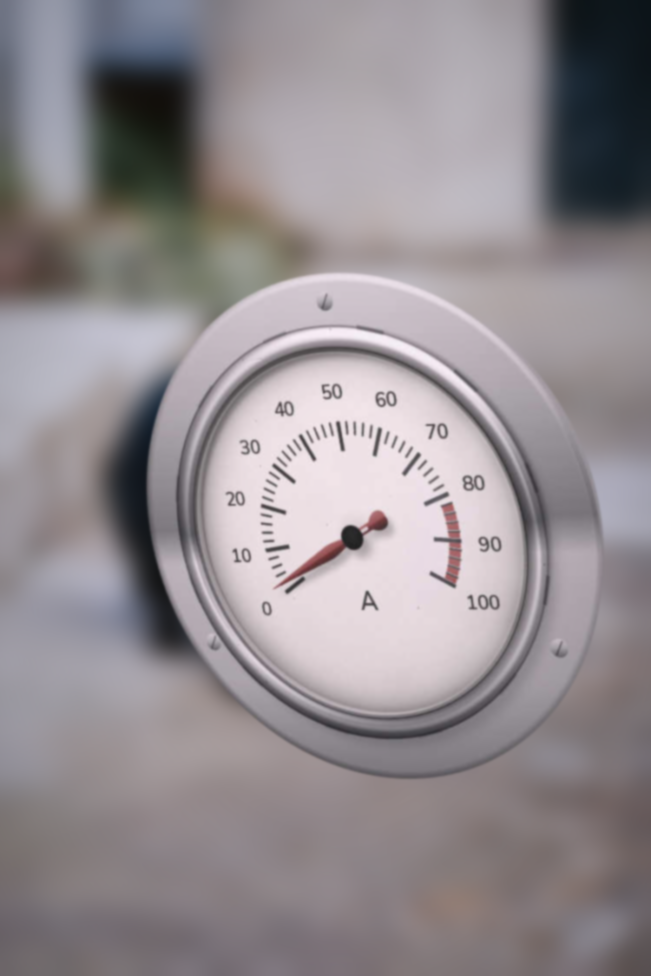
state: 2 A
